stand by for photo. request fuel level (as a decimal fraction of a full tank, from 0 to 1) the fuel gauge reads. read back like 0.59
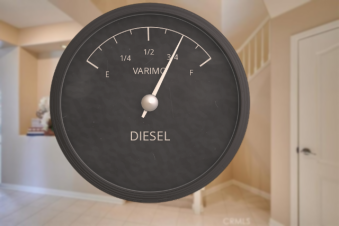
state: 0.75
